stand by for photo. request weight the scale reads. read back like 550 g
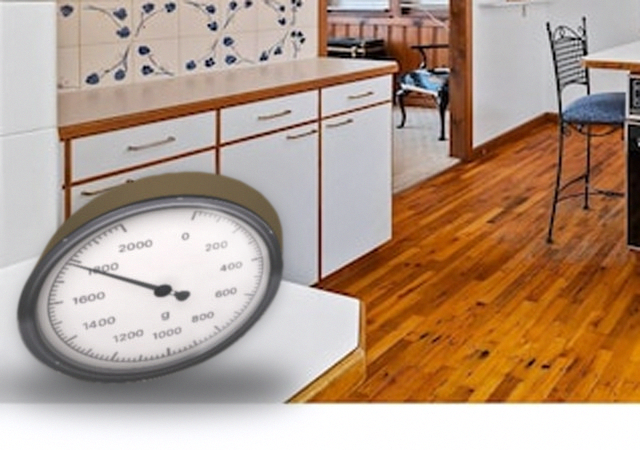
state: 1800 g
